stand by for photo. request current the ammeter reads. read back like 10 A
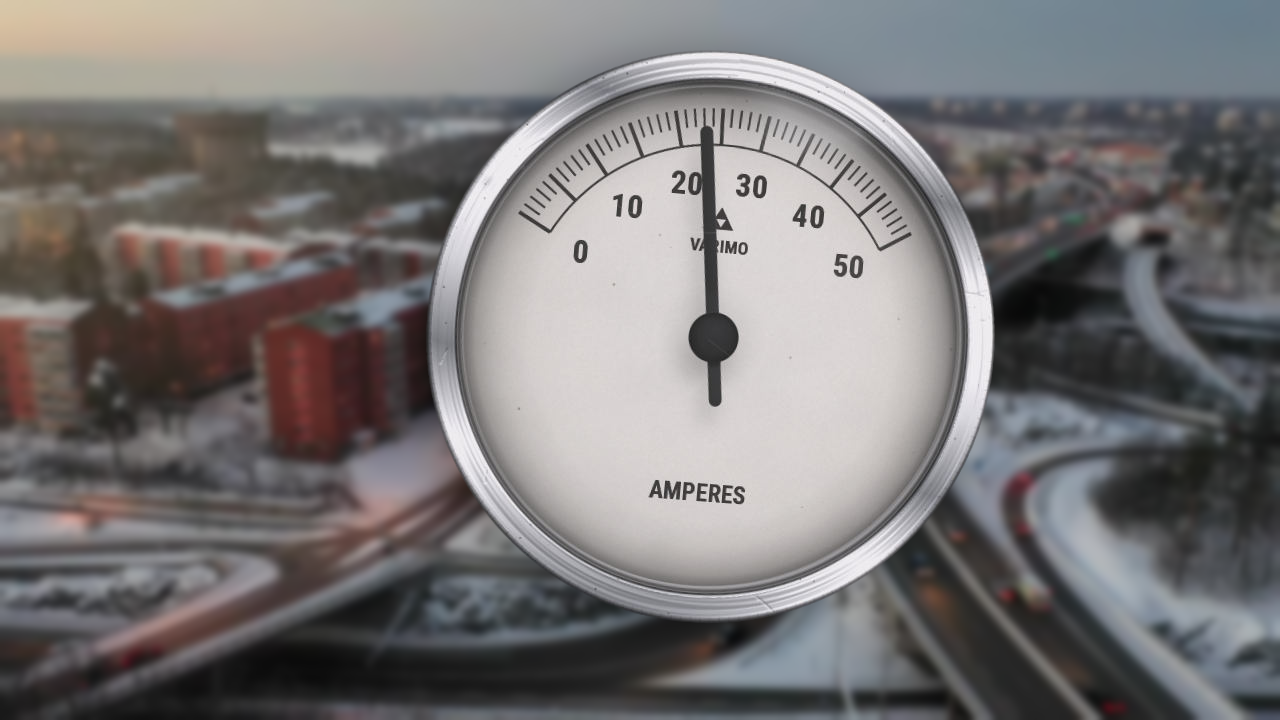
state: 23 A
